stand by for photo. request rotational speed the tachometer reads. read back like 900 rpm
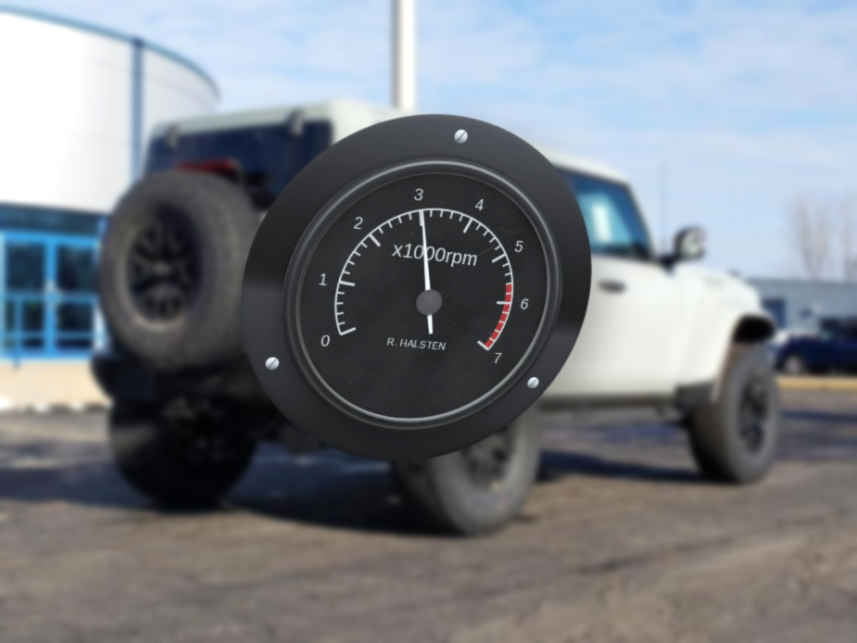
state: 3000 rpm
